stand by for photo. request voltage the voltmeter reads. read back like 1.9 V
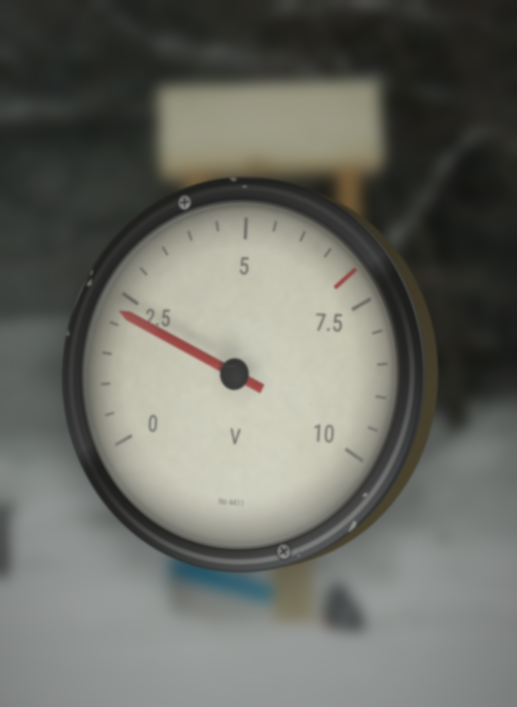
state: 2.25 V
